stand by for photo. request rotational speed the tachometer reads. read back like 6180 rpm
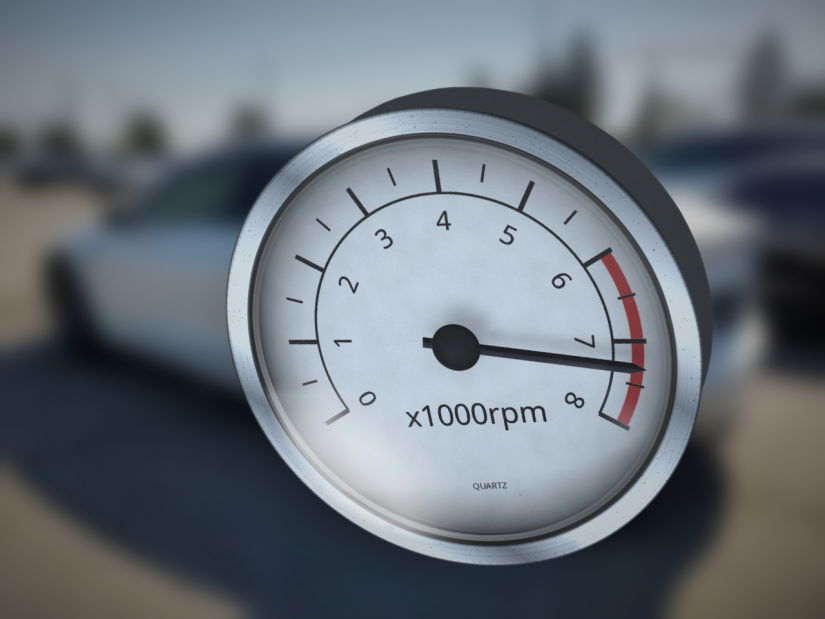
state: 7250 rpm
